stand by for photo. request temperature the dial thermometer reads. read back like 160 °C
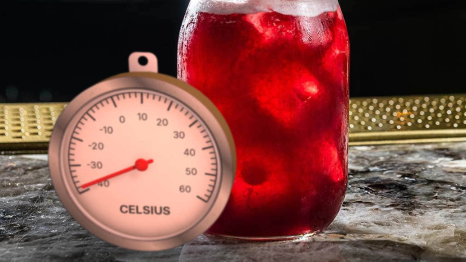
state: -38 °C
